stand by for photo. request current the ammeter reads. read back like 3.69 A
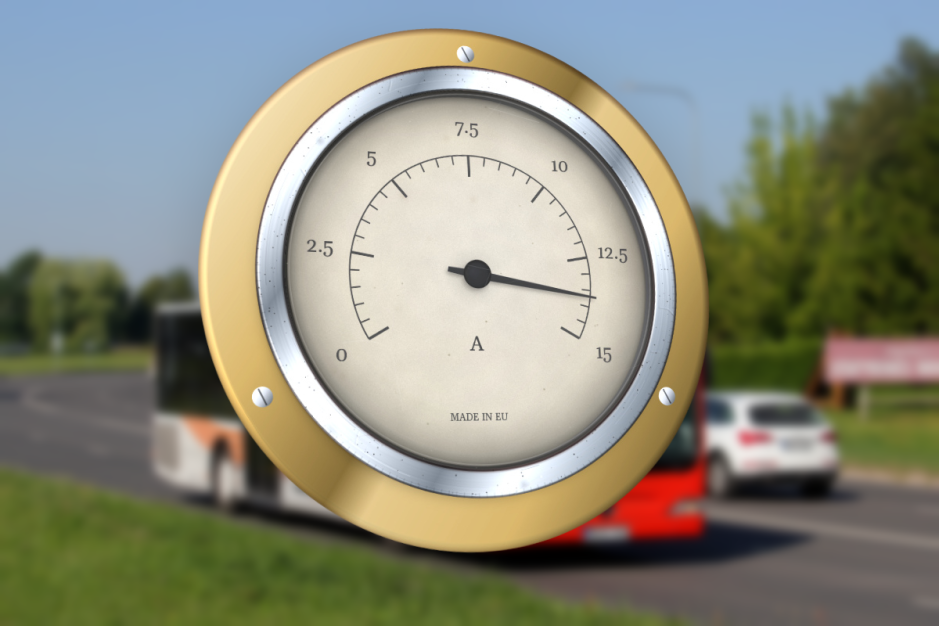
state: 13.75 A
